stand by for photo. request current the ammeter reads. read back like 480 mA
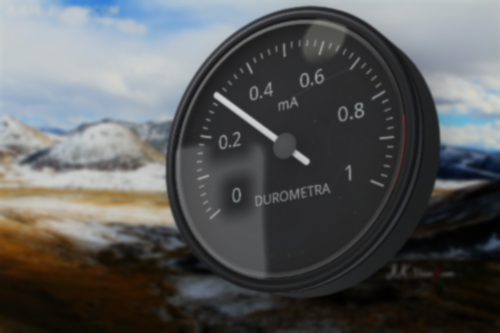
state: 0.3 mA
